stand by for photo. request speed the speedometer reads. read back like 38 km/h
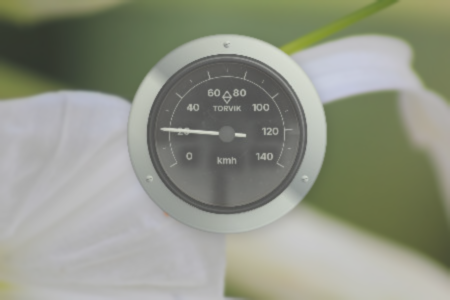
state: 20 km/h
